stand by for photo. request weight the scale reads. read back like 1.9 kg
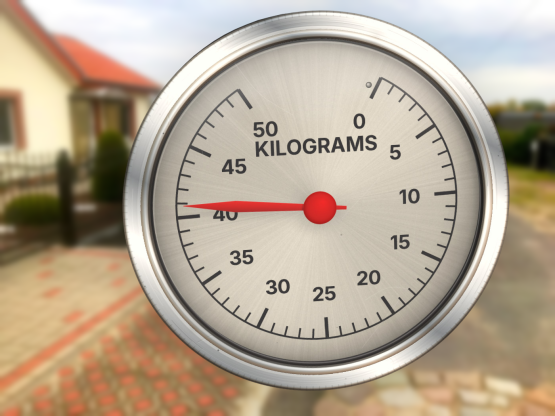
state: 41 kg
